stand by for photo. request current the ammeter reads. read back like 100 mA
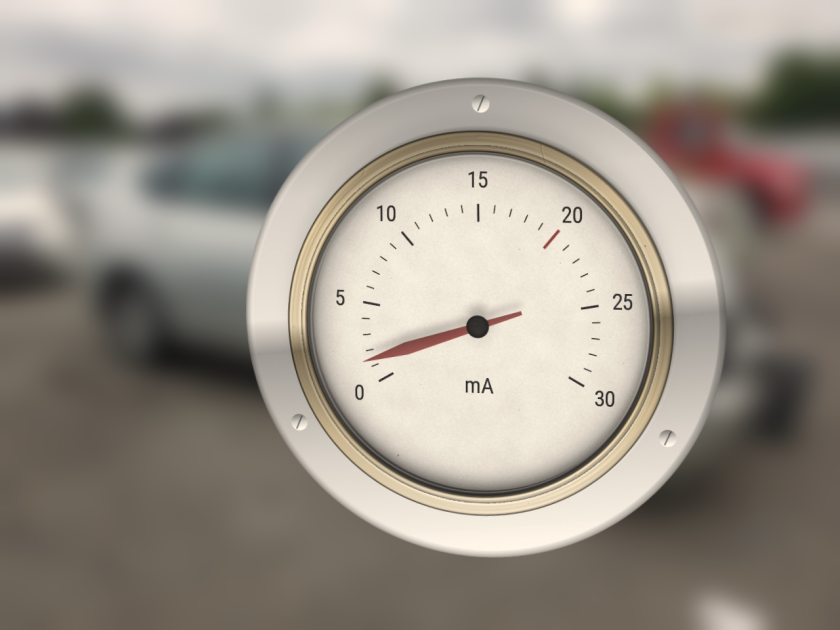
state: 1.5 mA
